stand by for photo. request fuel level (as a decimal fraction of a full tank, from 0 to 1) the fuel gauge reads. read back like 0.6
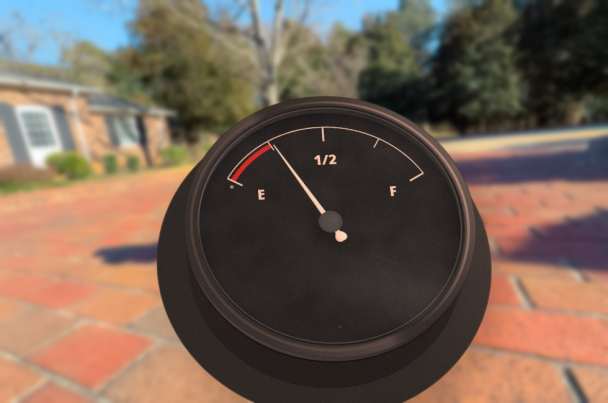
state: 0.25
